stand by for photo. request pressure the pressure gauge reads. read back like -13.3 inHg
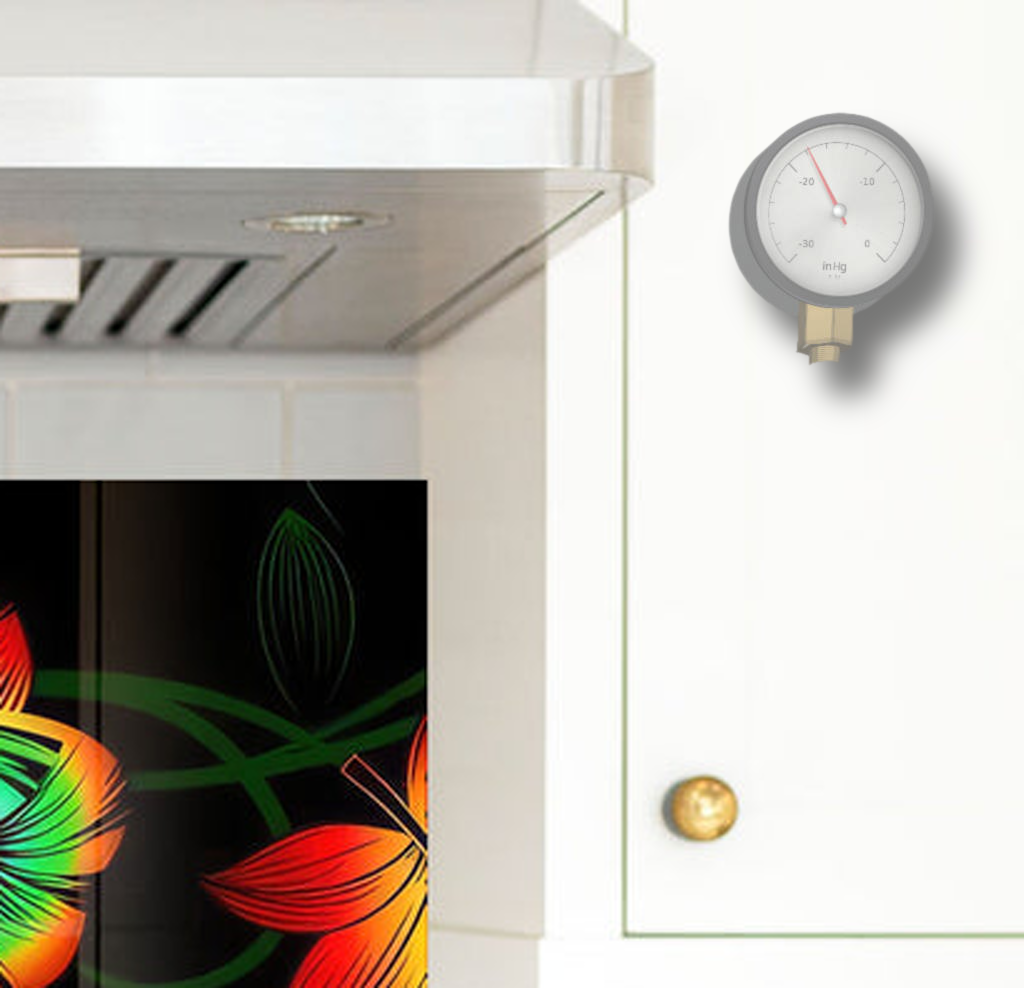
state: -18 inHg
